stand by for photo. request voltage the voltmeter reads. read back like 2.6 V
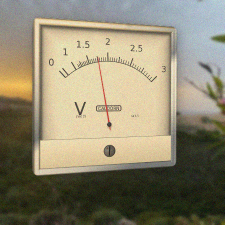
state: 1.75 V
